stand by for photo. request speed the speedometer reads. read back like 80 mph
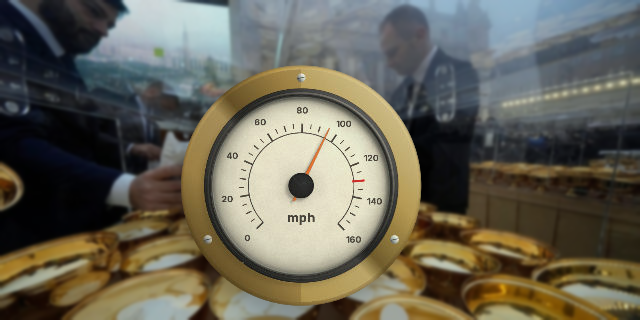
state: 95 mph
